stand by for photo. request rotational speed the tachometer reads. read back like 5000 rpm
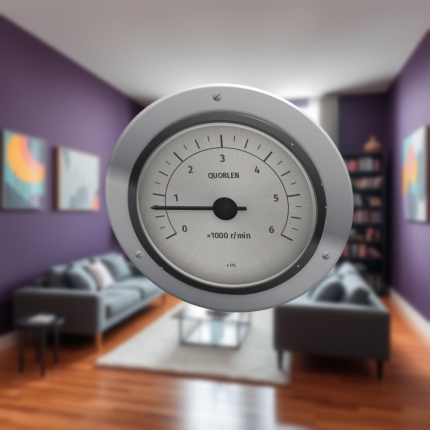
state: 750 rpm
